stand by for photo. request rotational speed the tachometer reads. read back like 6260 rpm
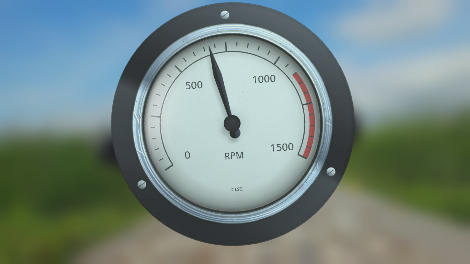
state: 675 rpm
